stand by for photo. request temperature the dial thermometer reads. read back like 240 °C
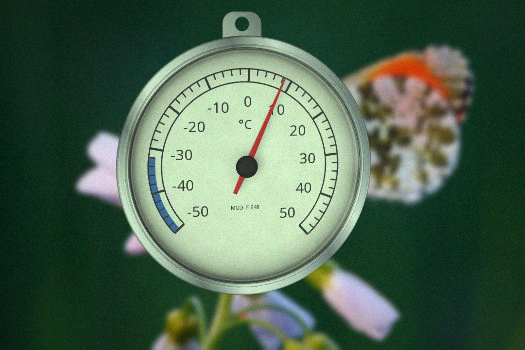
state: 8 °C
